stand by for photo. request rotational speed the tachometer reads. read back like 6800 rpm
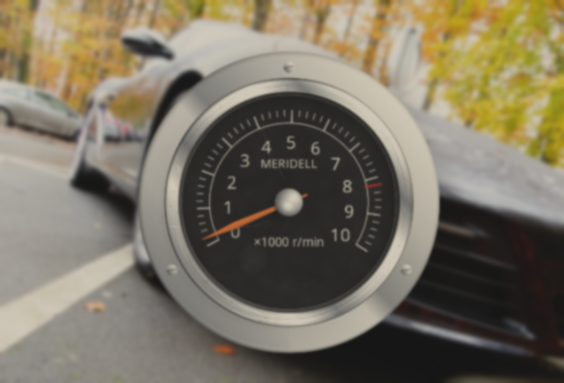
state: 200 rpm
